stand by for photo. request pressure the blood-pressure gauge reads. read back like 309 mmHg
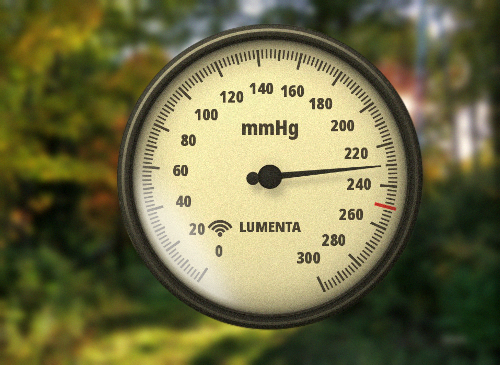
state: 230 mmHg
